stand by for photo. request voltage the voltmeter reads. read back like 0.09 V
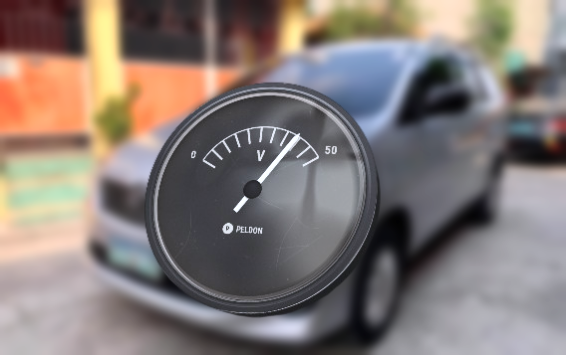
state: 40 V
